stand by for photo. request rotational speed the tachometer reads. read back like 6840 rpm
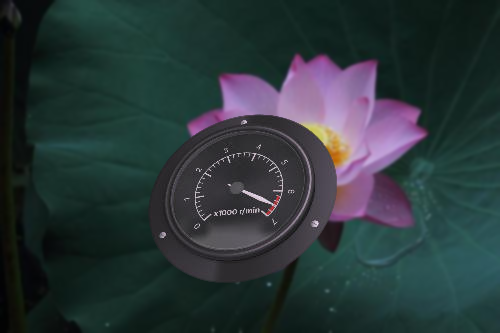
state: 6600 rpm
